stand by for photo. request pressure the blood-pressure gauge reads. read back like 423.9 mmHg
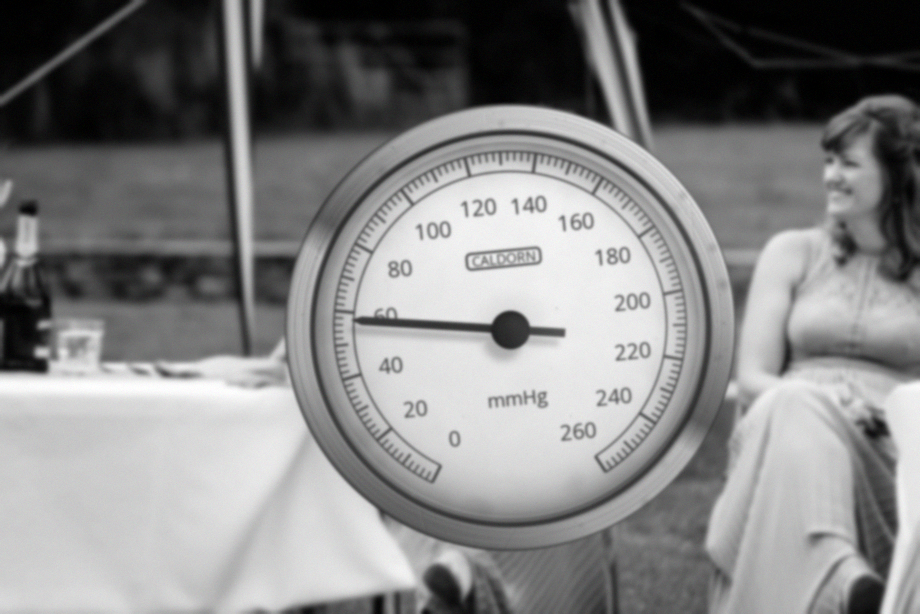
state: 58 mmHg
